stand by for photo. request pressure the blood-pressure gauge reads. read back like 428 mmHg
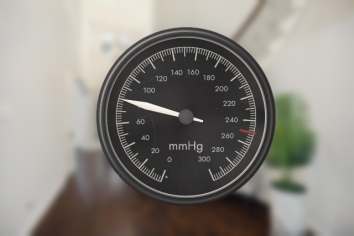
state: 80 mmHg
